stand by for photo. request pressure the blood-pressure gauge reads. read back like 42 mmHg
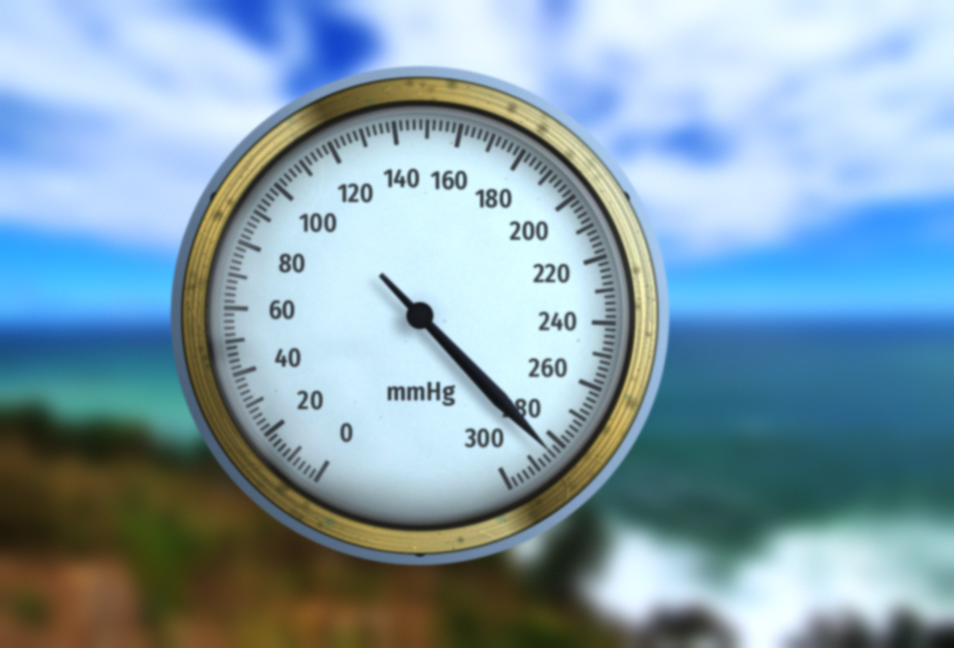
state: 284 mmHg
